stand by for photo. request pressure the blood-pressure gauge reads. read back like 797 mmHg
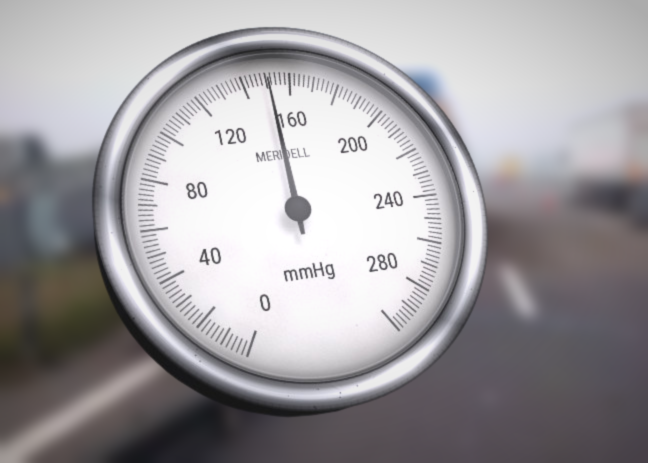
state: 150 mmHg
